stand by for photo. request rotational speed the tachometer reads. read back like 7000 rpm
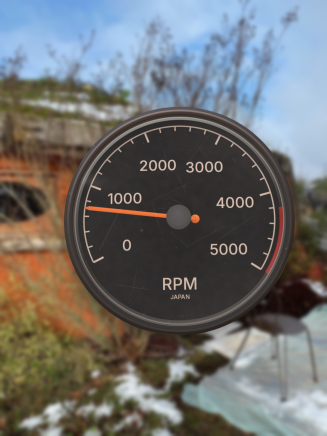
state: 700 rpm
